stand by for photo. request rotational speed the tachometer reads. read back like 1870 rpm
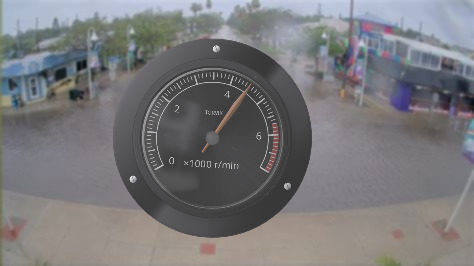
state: 4500 rpm
